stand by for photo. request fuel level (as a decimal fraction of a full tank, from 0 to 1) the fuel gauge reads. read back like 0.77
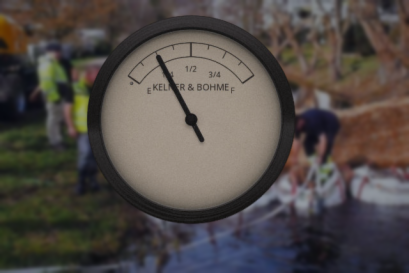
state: 0.25
